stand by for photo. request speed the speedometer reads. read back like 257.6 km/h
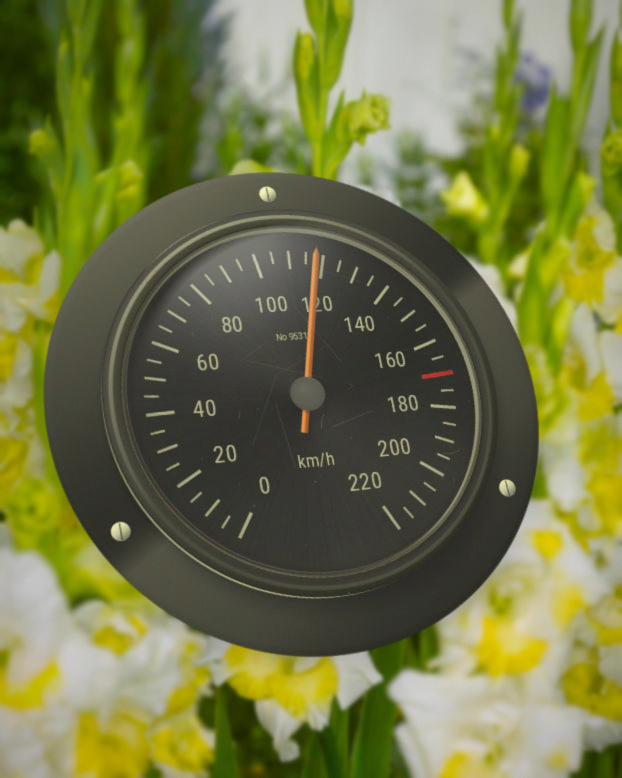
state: 117.5 km/h
